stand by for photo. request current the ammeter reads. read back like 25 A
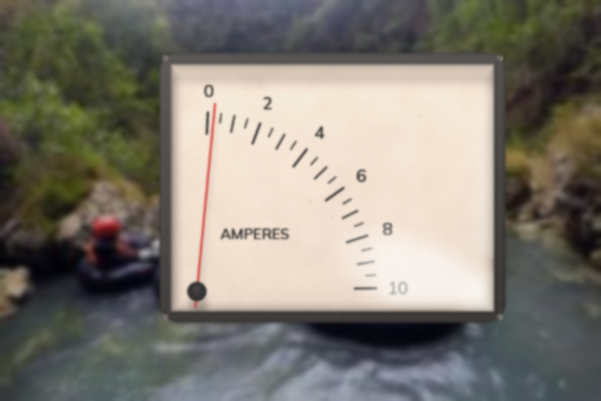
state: 0.25 A
